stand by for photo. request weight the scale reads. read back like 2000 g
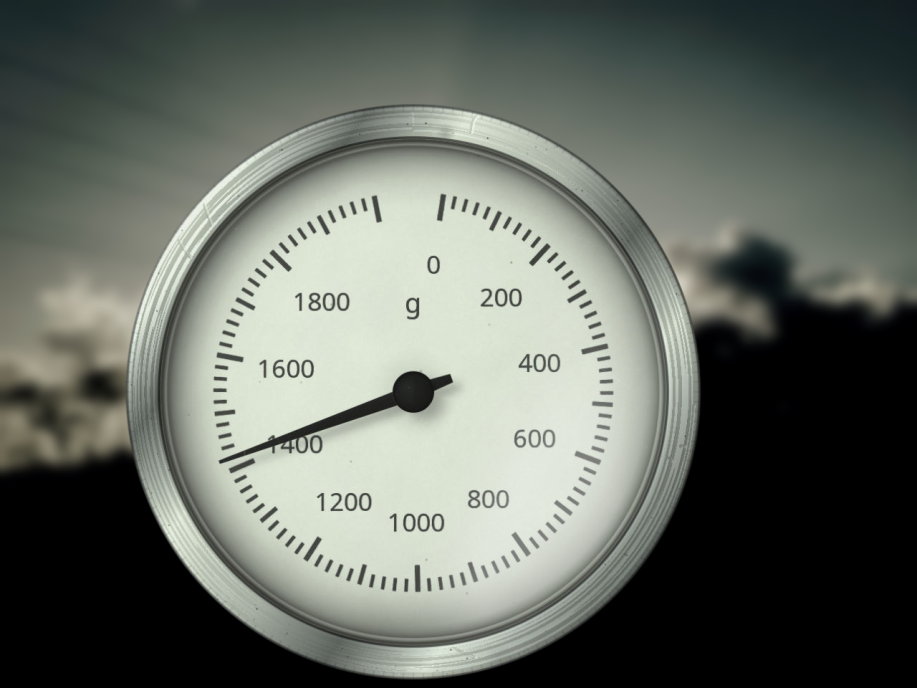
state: 1420 g
